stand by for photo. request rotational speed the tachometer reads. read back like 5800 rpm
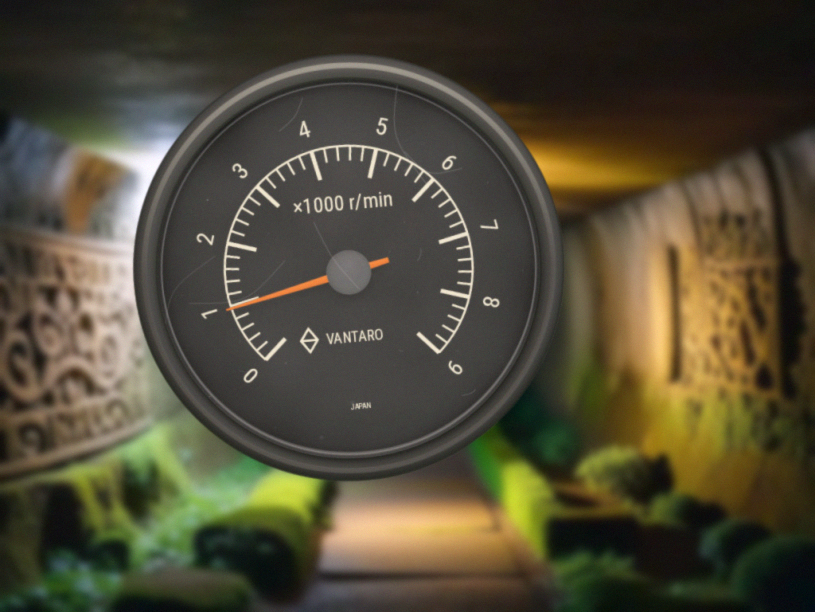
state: 1000 rpm
